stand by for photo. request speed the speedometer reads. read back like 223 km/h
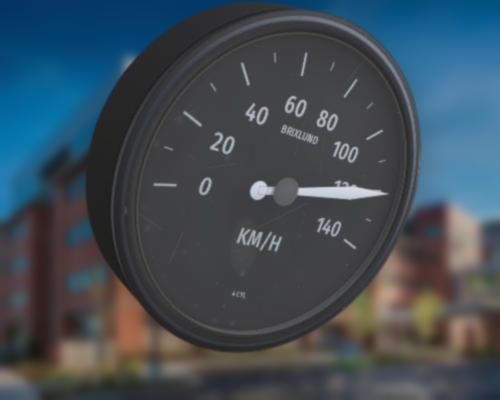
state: 120 km/h
